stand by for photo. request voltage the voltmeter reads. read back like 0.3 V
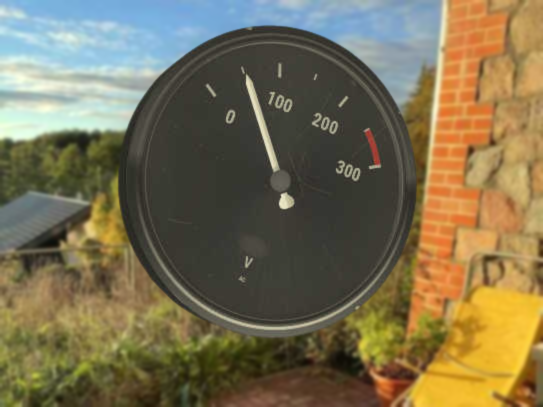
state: 50 V
